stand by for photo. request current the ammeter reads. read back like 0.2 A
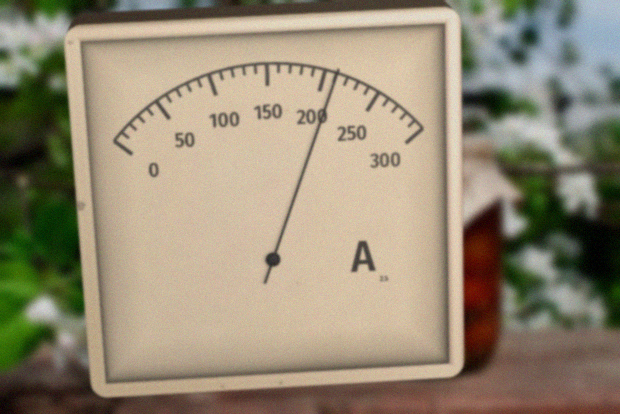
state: 210 A
